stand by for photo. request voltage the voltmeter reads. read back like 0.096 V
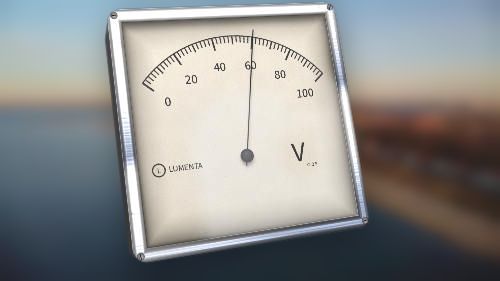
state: 60 V
